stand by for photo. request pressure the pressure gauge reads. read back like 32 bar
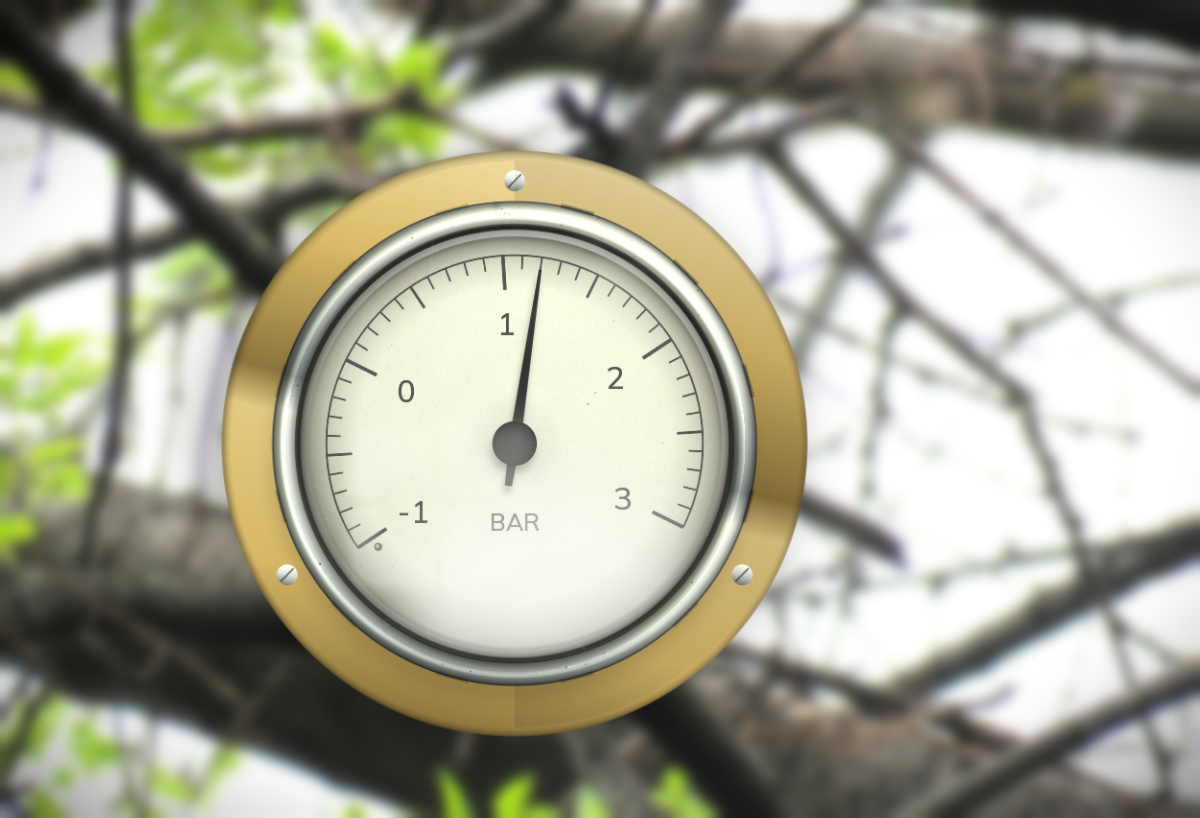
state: 1.2 bar
